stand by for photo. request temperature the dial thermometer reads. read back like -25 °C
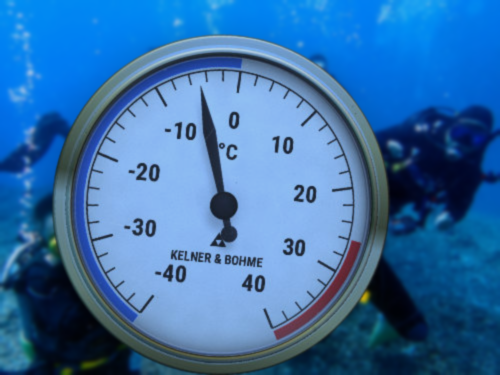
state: -5 °C
